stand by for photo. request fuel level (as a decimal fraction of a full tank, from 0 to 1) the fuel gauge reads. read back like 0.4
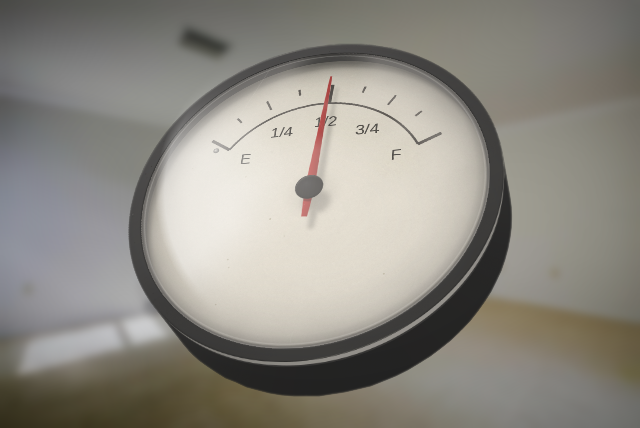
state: 0.5
